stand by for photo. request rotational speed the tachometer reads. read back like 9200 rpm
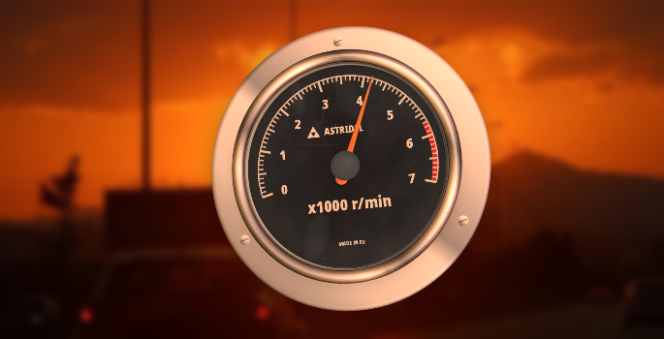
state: 4200 rpm
